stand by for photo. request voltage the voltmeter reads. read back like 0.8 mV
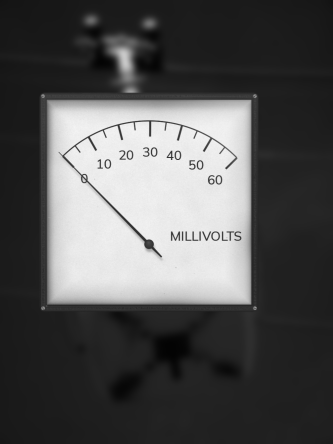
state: 0 mV
